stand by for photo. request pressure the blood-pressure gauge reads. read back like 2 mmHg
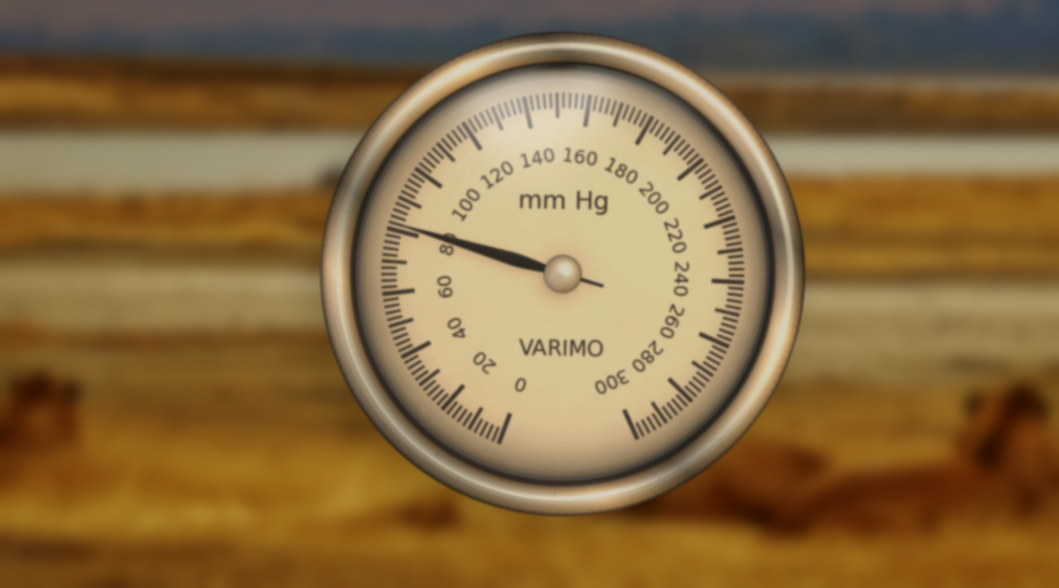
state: 82 mmHg
